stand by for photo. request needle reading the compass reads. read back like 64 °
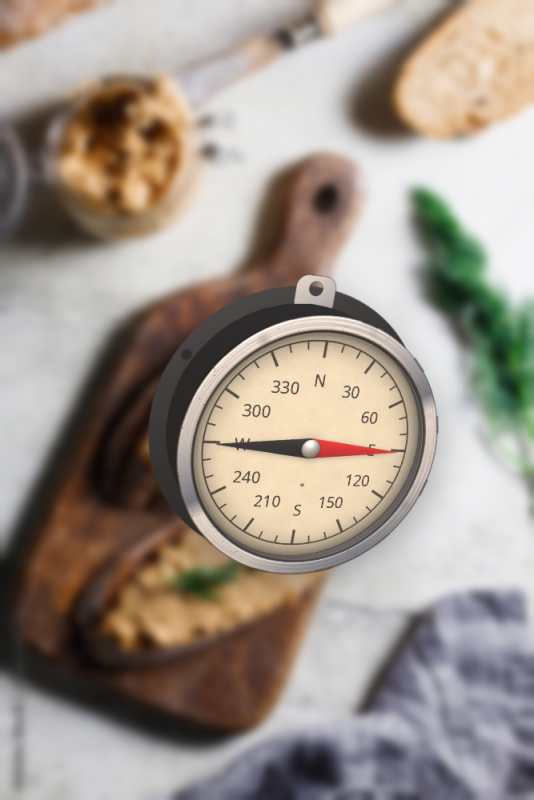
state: 90 °
